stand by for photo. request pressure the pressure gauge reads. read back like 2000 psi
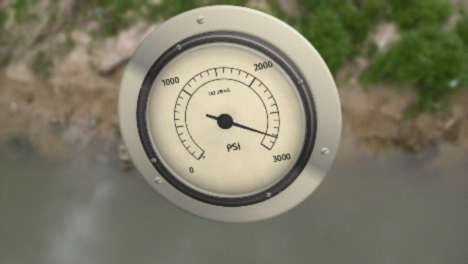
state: 2800 psi
